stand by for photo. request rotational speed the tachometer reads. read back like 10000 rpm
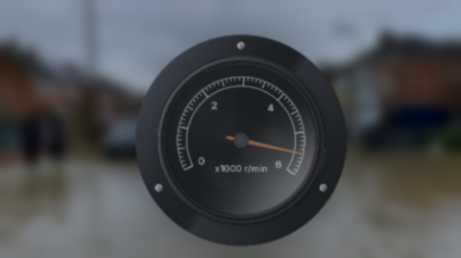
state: 5500 rpm
